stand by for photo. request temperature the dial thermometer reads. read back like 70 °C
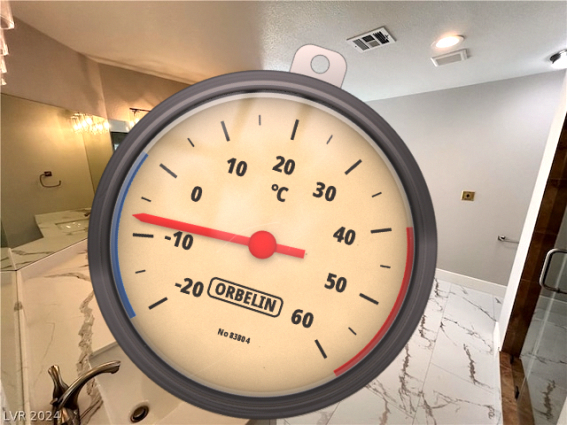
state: -7.5 °C
